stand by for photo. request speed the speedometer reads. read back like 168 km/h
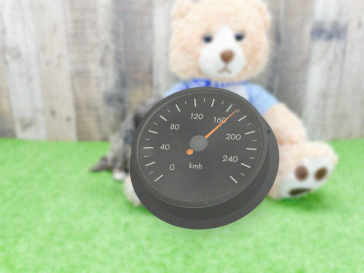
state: 170 km/h
